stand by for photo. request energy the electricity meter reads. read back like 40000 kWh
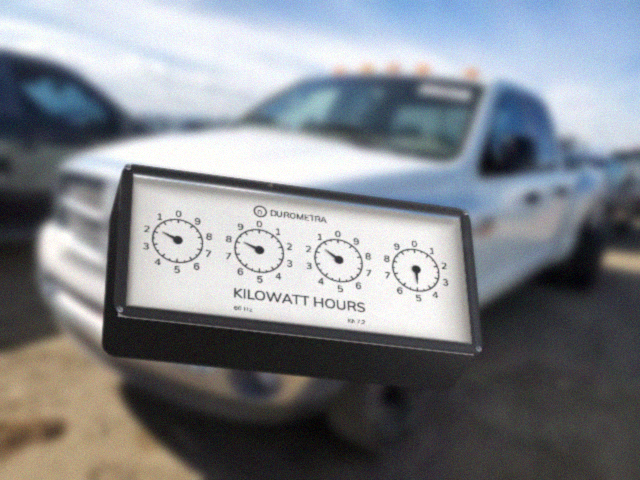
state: 1815 kWh
